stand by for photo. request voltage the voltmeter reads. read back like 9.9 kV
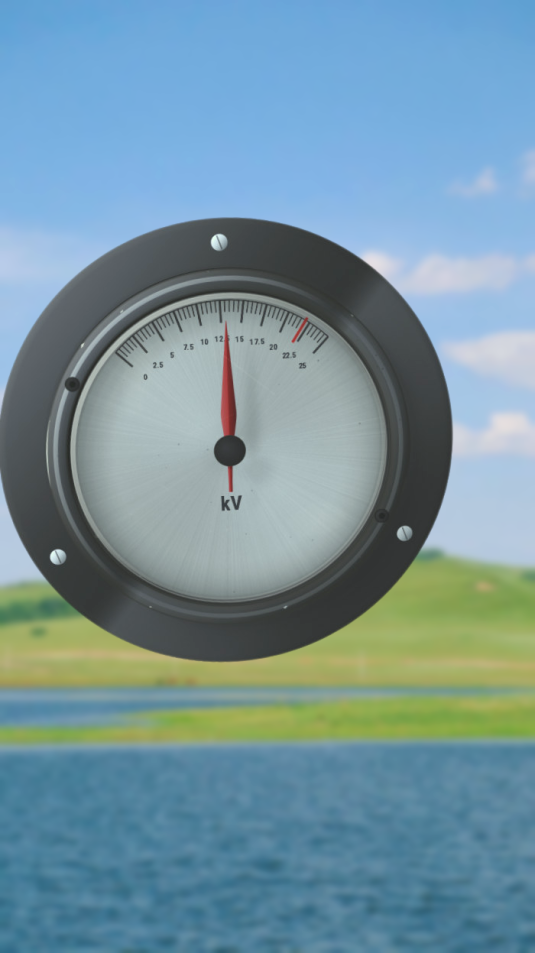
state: 13 kV
